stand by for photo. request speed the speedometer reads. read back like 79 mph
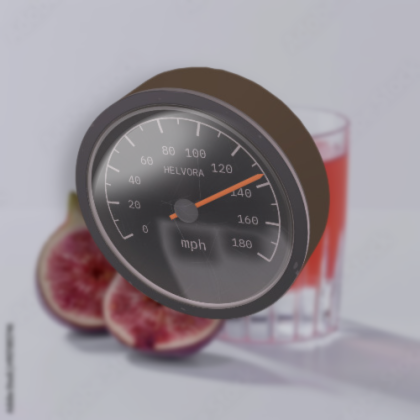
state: 135 mph
